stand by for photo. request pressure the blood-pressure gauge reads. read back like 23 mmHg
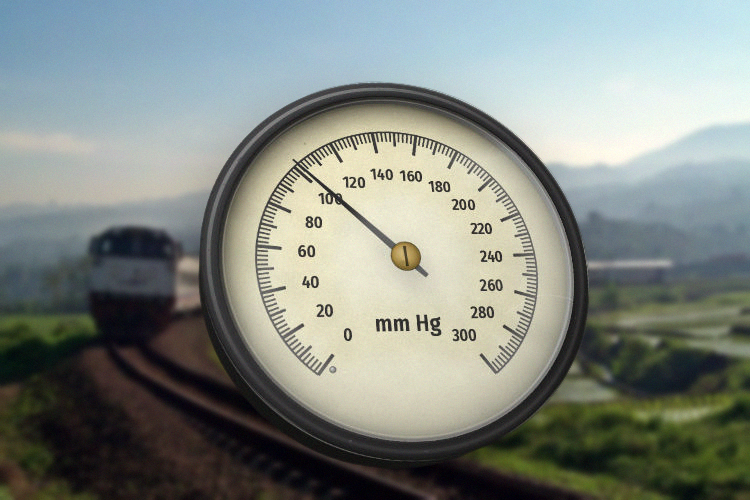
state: 100 mmHg
